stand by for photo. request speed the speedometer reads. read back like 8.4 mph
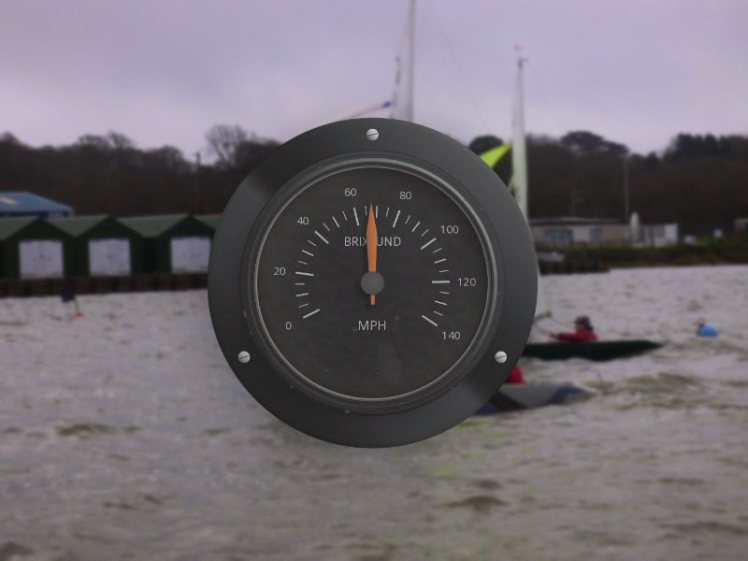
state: 67.5 mph
